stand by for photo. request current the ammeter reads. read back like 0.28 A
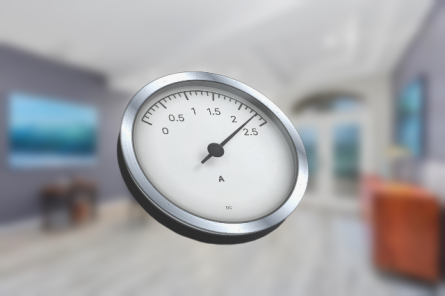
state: 2.3 A
